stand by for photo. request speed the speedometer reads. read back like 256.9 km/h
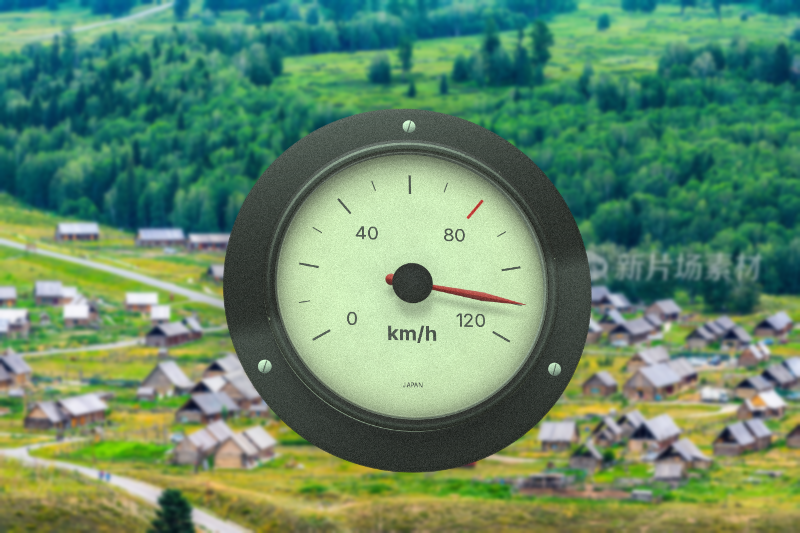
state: 110 km/h
